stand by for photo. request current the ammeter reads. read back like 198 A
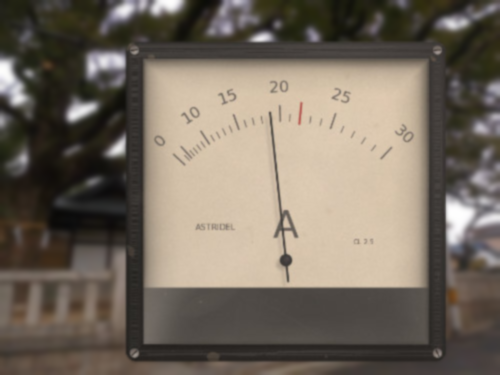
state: 19 A
